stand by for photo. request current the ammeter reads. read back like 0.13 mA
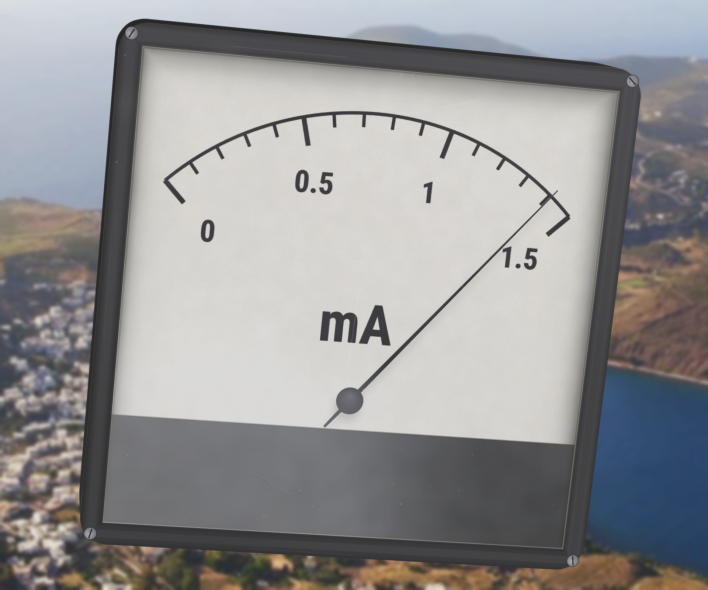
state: 1.4 mA
